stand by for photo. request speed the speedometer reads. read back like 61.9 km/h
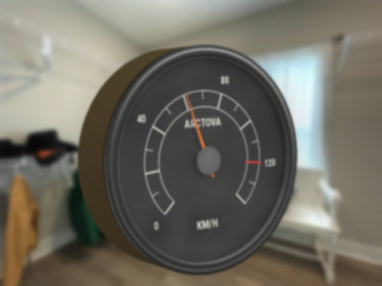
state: 60 km/h
